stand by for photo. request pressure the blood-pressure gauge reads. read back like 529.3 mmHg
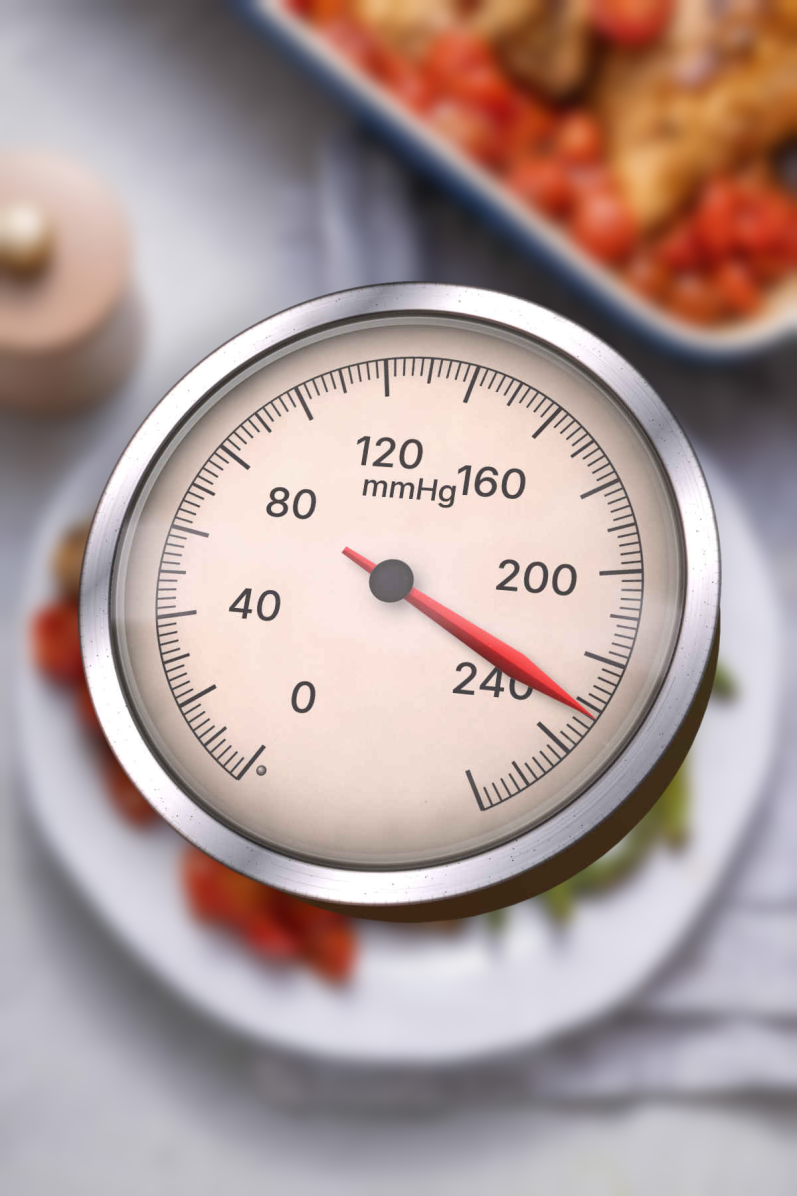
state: 232 mmHg
